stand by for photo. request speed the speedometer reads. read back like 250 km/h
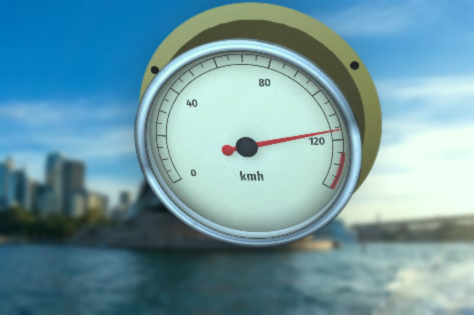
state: 115 km/h
